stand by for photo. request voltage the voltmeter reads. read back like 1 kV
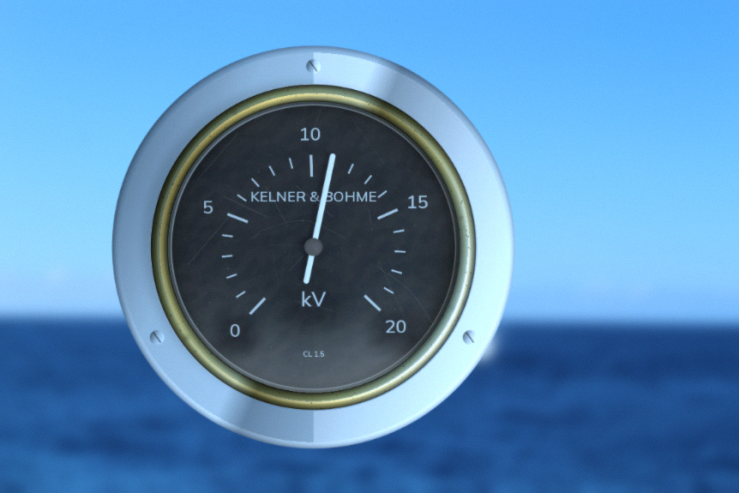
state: 11 kV
